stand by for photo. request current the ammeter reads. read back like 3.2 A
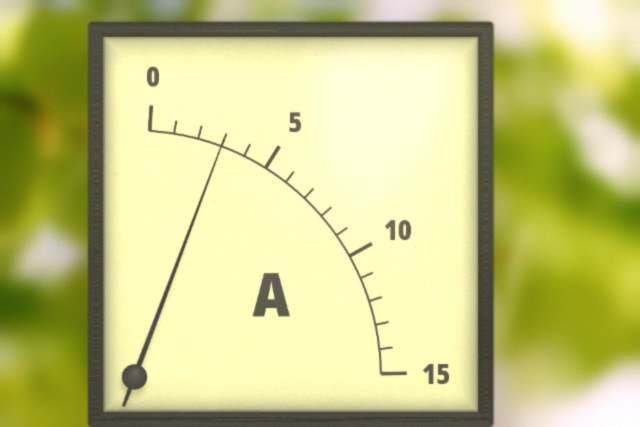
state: 3 A
